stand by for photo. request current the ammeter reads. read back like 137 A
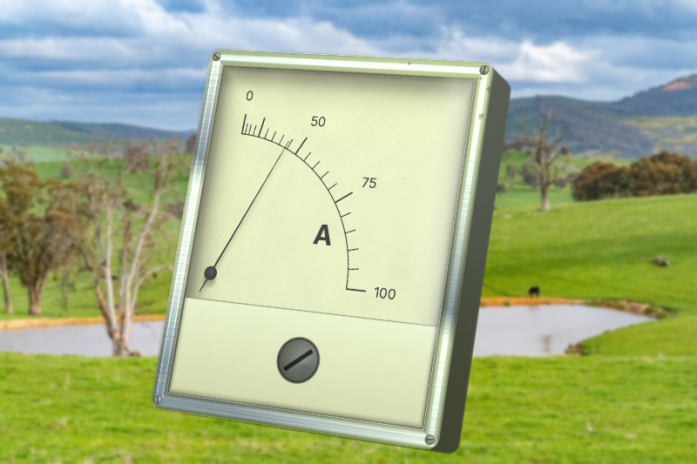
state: 45 A
